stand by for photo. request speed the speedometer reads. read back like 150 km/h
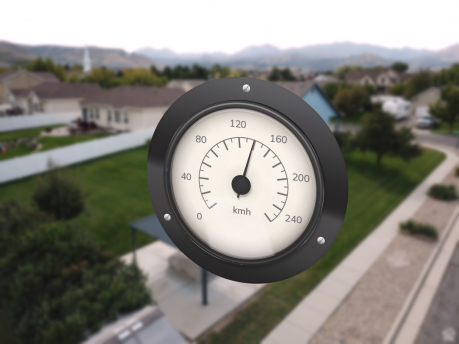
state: 140 km/h
